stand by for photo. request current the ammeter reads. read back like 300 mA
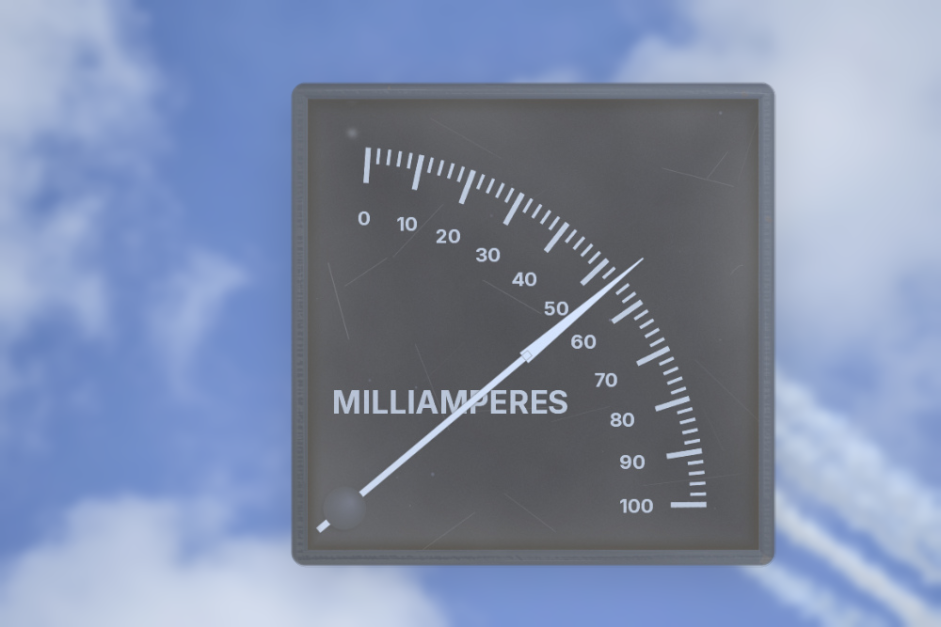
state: 54 mA
